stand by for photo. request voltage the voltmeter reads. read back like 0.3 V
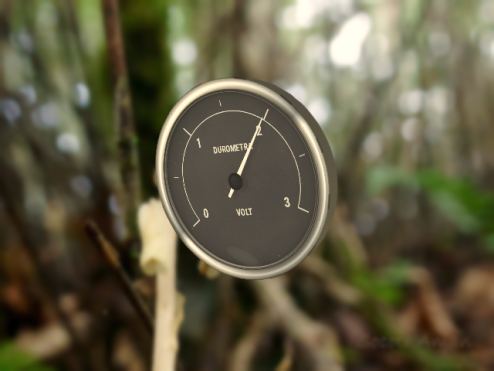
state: 2 V
